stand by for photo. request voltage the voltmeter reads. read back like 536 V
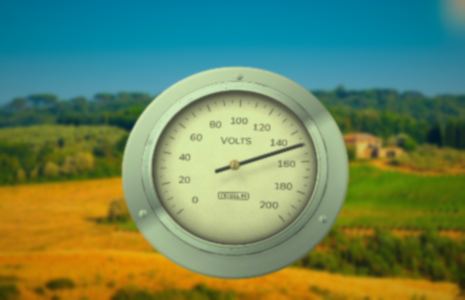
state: 150 V
